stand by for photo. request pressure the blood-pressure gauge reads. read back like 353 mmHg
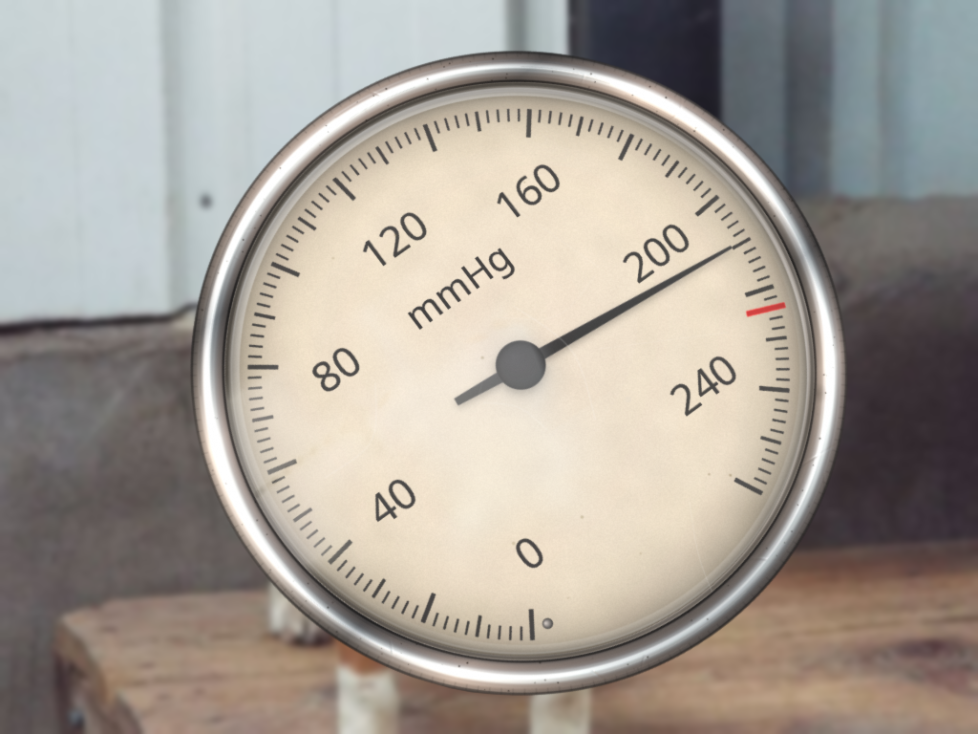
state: 210 mmHg
